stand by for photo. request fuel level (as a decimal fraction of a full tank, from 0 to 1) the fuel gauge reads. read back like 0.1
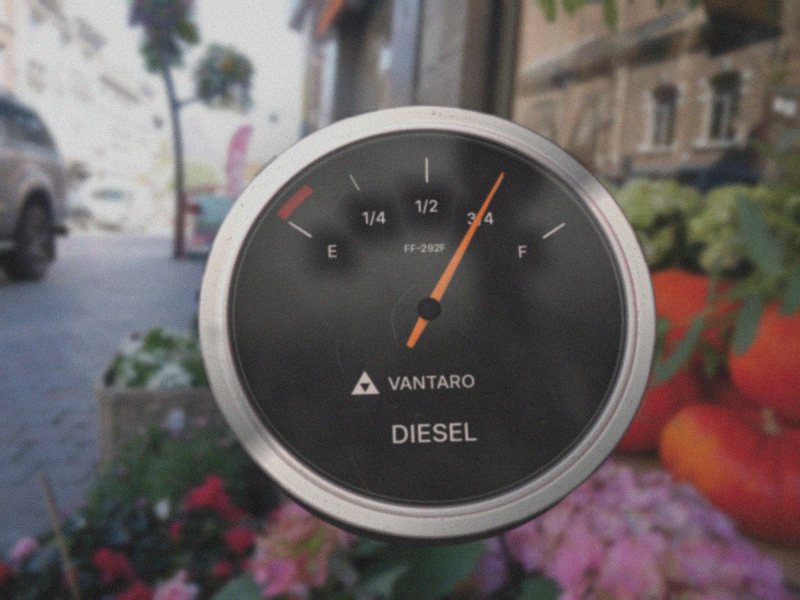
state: 0.75
